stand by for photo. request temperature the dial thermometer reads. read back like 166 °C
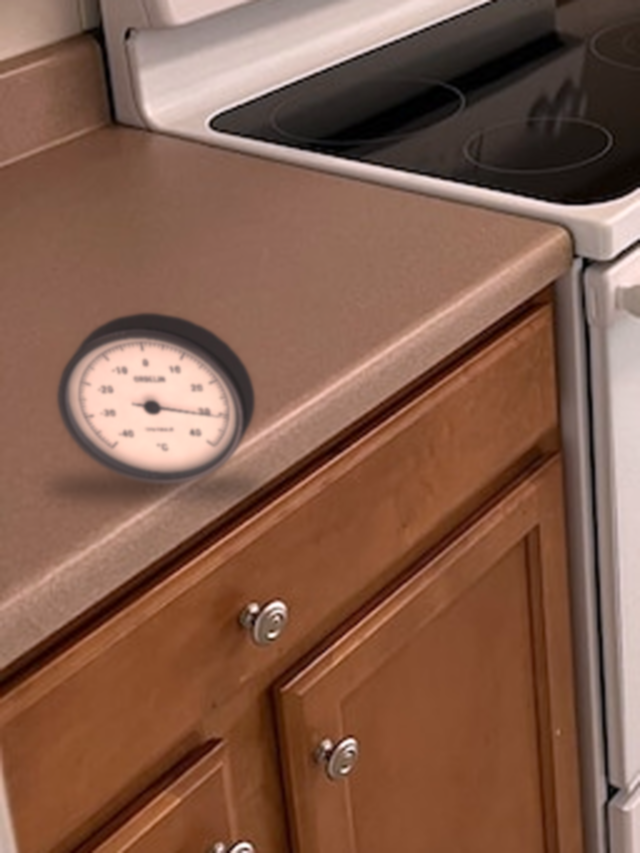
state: 30 °C
